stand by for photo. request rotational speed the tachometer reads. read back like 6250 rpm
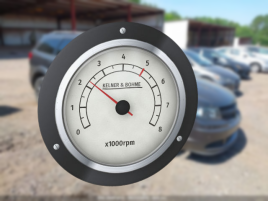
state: 2250 rpm
